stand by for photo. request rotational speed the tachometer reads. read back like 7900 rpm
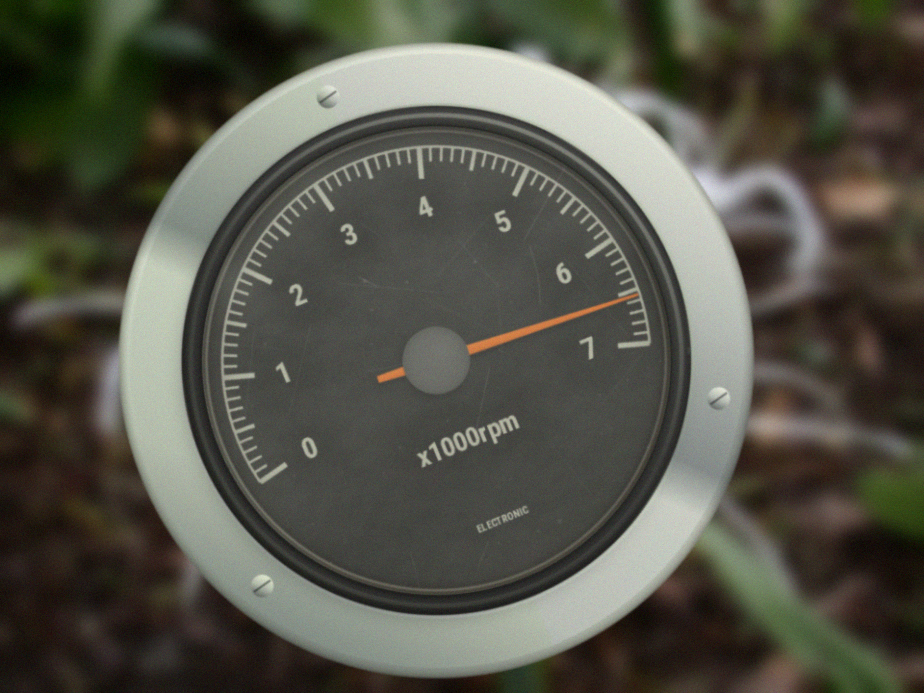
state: 6550 rpm
